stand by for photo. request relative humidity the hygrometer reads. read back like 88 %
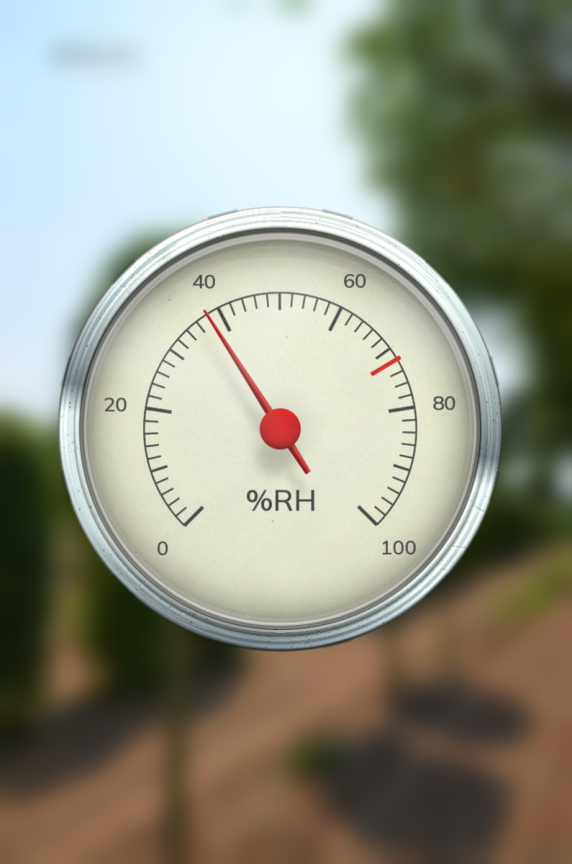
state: 38 %
